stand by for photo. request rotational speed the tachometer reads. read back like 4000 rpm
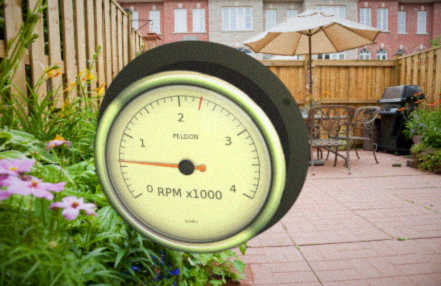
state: 600 rpm
